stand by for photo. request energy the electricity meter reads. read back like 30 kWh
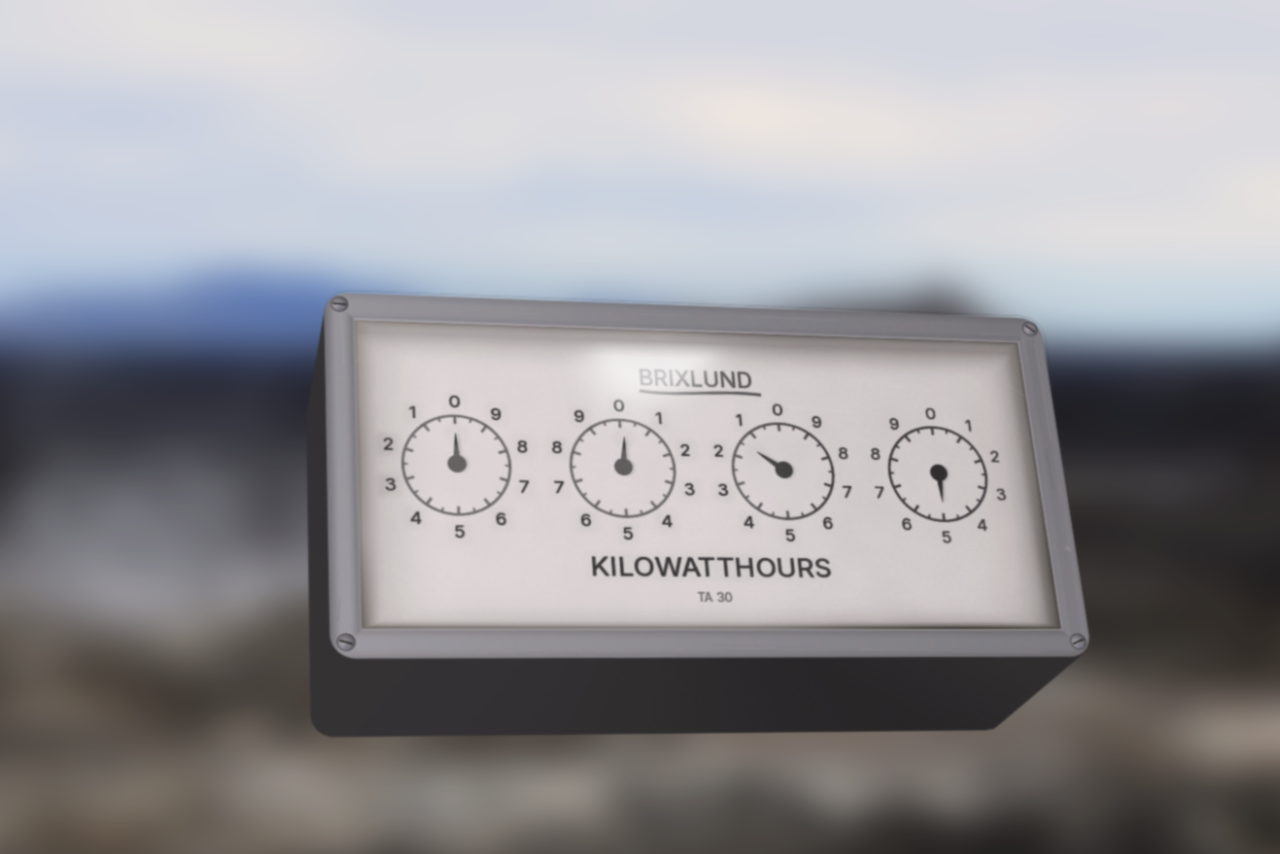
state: 15 kWh
